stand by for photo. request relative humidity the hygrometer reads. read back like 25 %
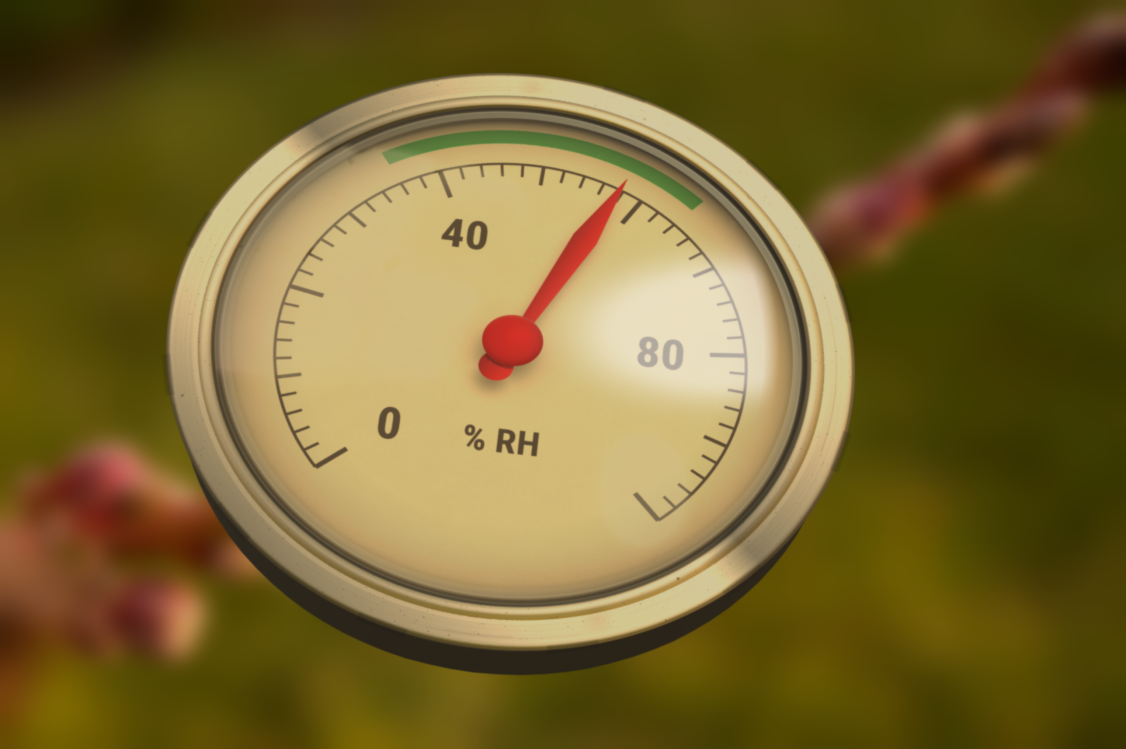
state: 58 %
